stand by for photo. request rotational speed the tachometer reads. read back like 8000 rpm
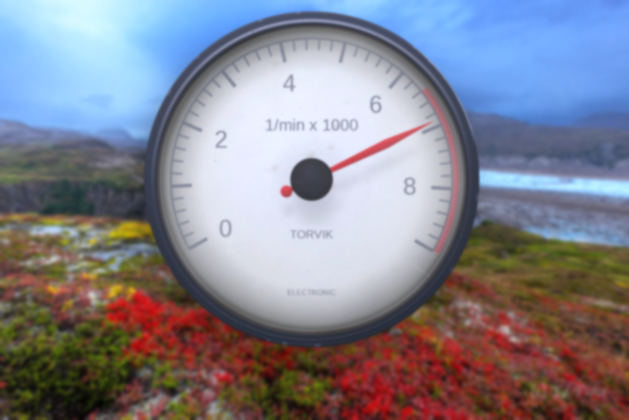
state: 6900 rpm
